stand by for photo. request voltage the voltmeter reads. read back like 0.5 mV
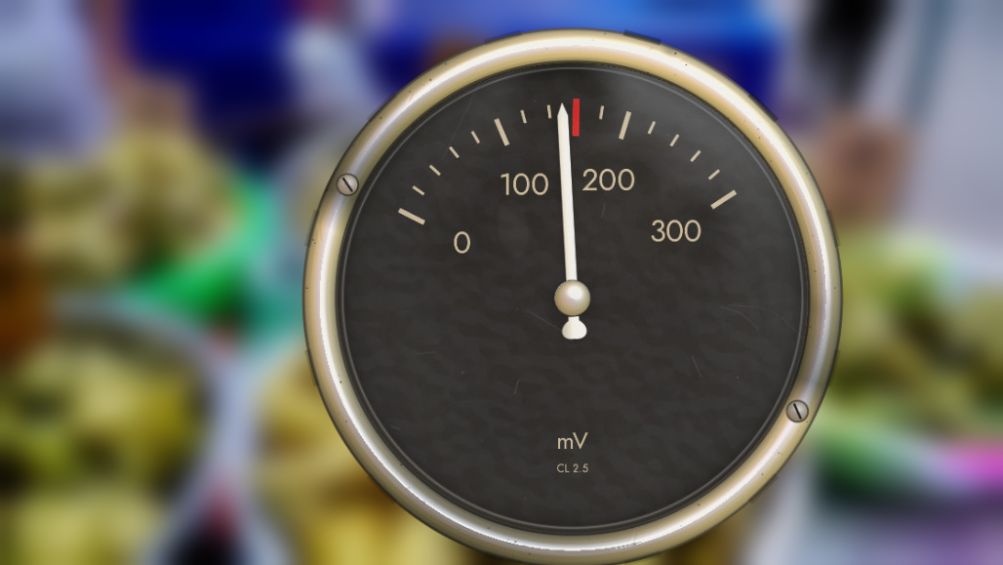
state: 150 mV
